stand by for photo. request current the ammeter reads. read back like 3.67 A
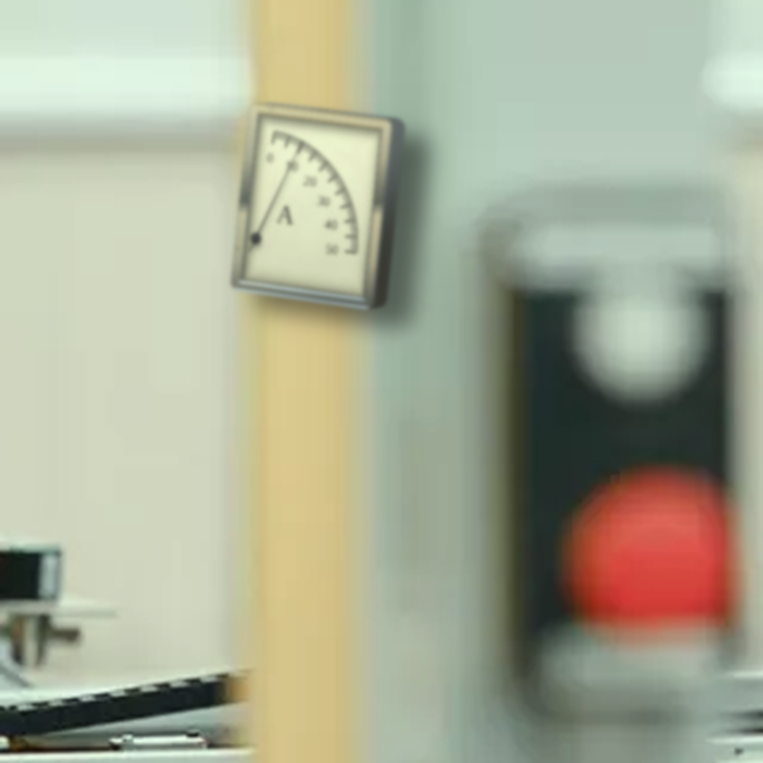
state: 10 A
